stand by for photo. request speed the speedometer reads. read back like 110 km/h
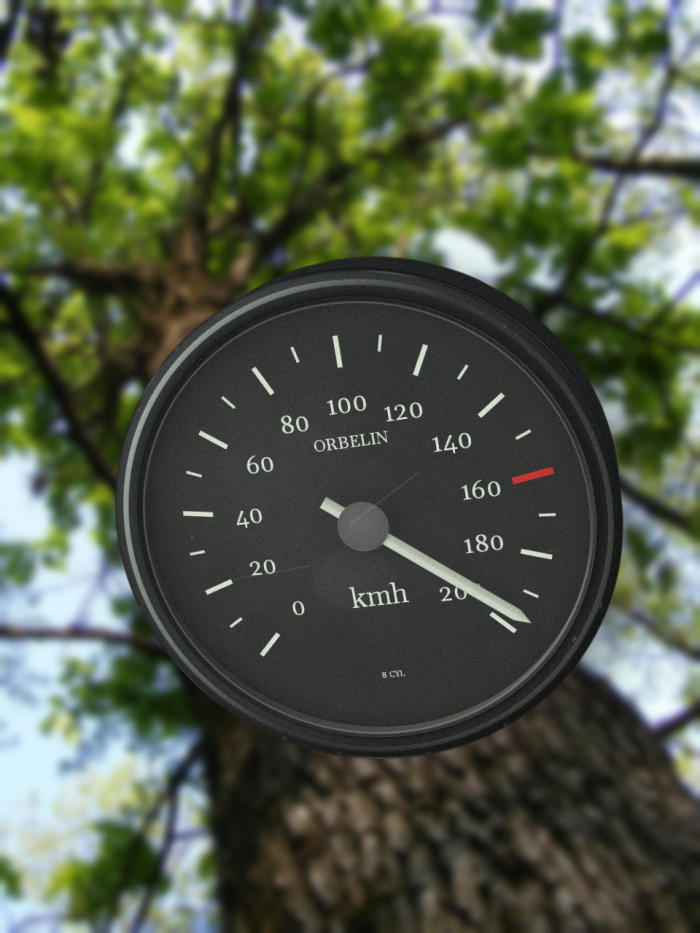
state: 195 km/h
